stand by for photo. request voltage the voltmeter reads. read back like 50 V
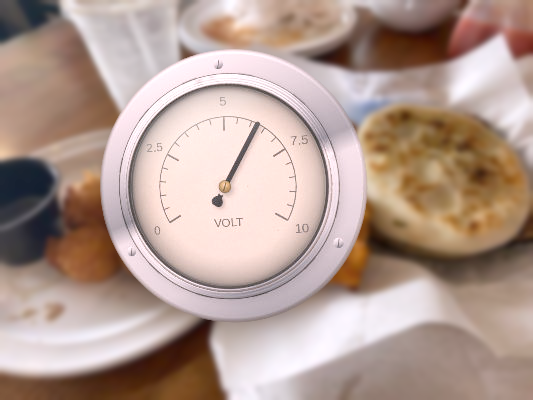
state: 6.25 V
